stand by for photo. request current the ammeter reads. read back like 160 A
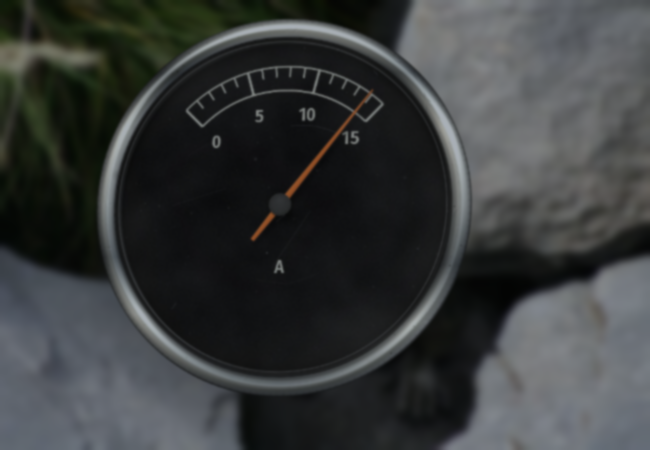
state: 14 A
